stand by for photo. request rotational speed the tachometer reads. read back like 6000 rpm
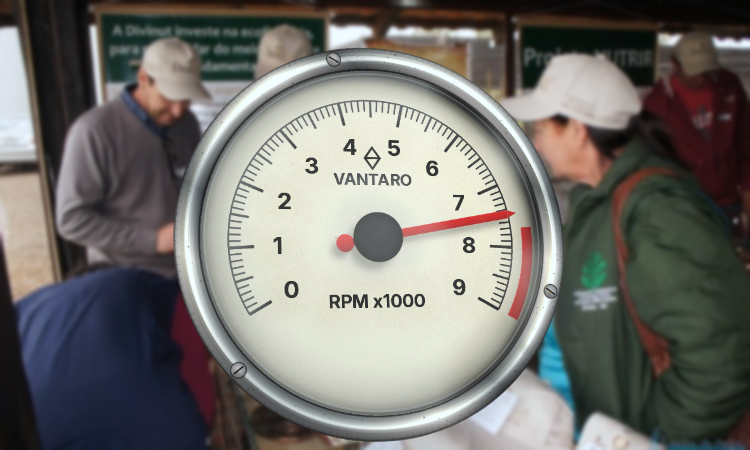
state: 7500 rpm
